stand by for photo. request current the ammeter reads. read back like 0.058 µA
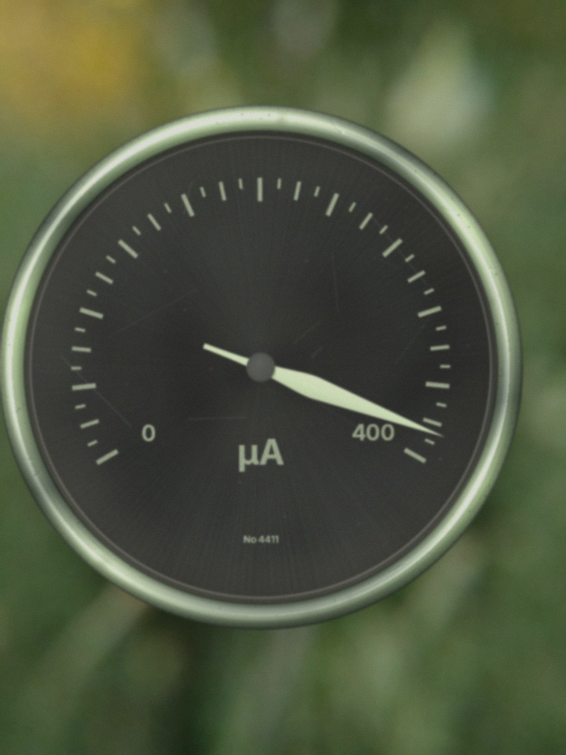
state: 385 µA
